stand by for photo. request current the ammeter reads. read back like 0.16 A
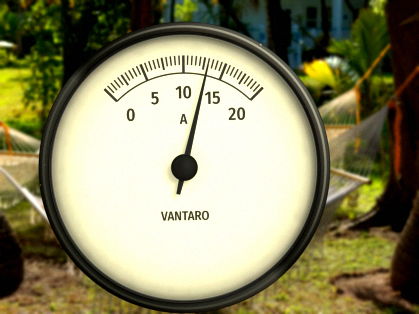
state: 13 A
